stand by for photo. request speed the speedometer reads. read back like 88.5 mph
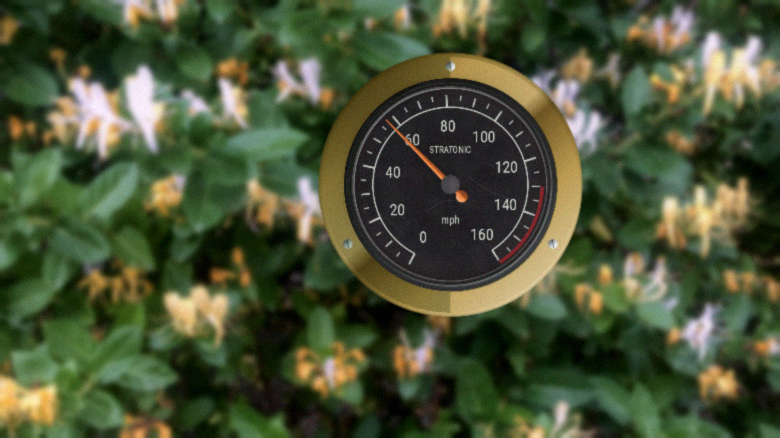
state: 57.5 mph
